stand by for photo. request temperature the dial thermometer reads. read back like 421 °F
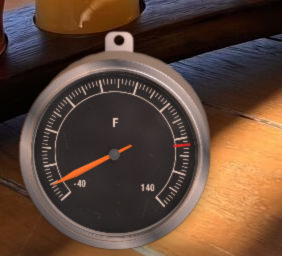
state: -30 °F
